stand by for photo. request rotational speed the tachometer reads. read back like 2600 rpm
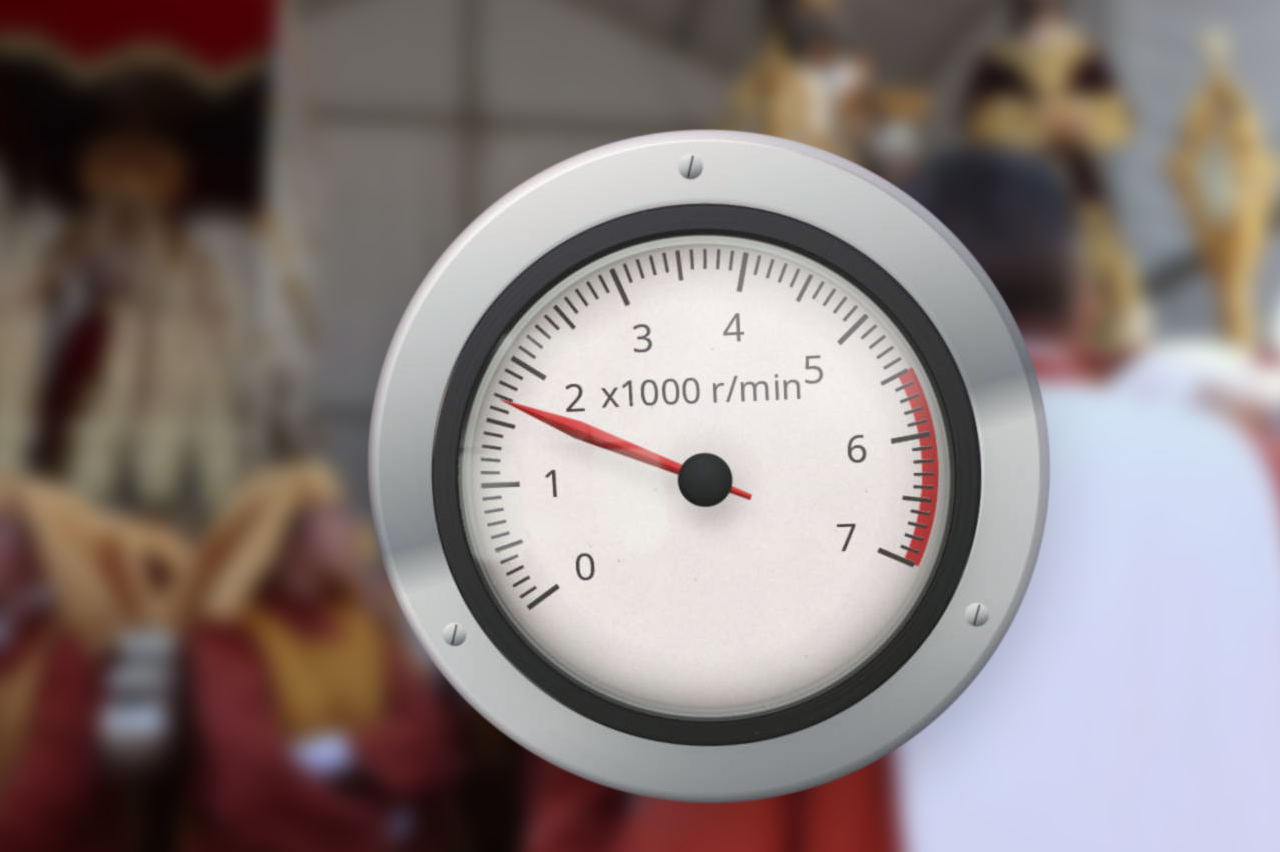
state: 1700 rpm
